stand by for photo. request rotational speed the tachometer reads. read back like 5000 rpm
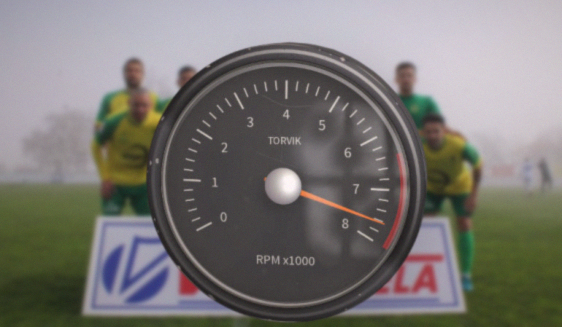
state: 7600 rpm
